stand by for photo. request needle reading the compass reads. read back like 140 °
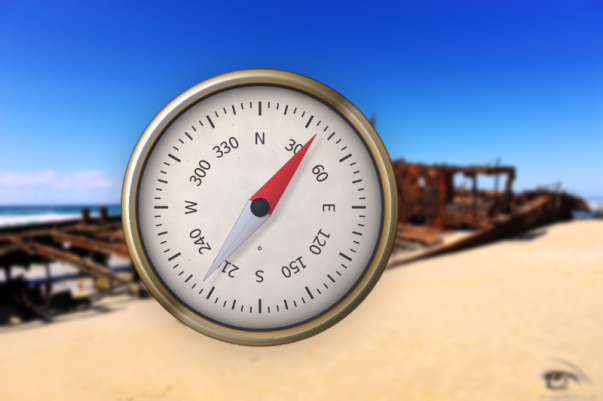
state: 37.5 °
